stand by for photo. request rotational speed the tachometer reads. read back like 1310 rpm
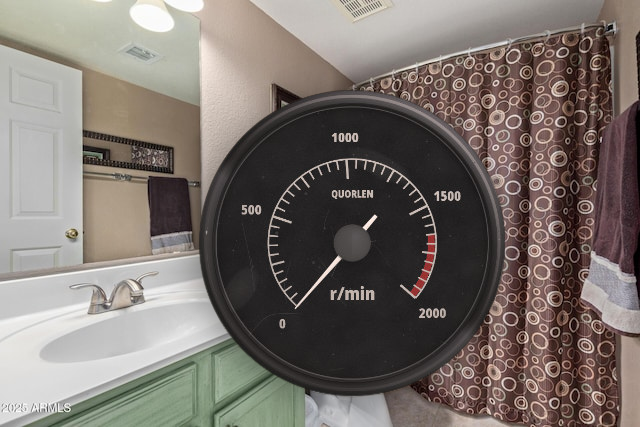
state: 0 rpm
